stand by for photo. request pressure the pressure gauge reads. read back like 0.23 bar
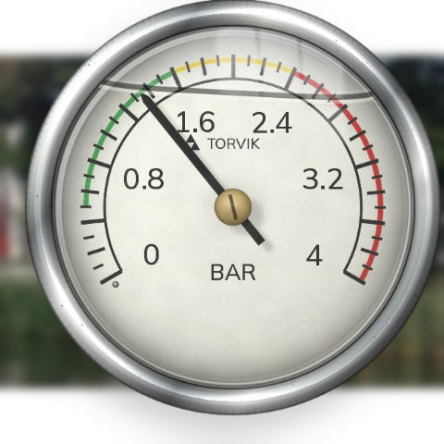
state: 1.35 bar
